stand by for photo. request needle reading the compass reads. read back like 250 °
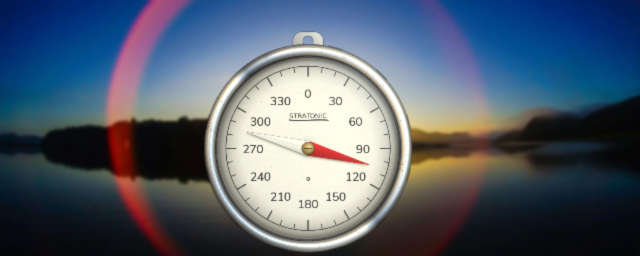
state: 105 °
